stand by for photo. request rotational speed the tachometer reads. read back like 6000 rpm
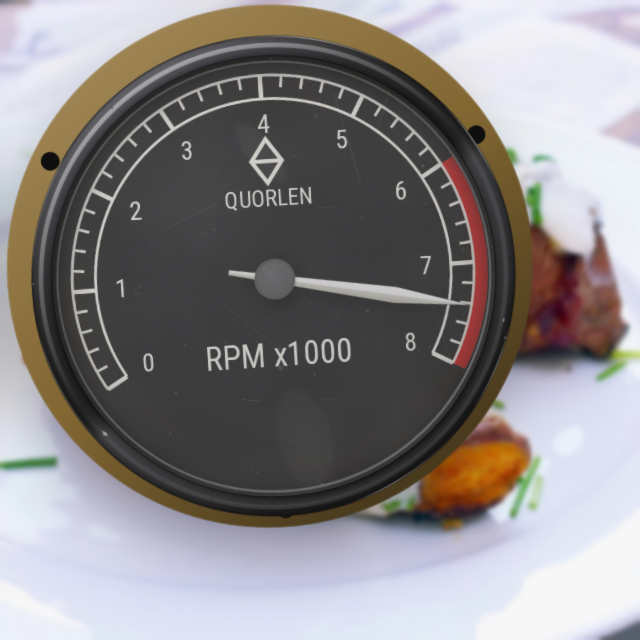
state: 7400 rpm
